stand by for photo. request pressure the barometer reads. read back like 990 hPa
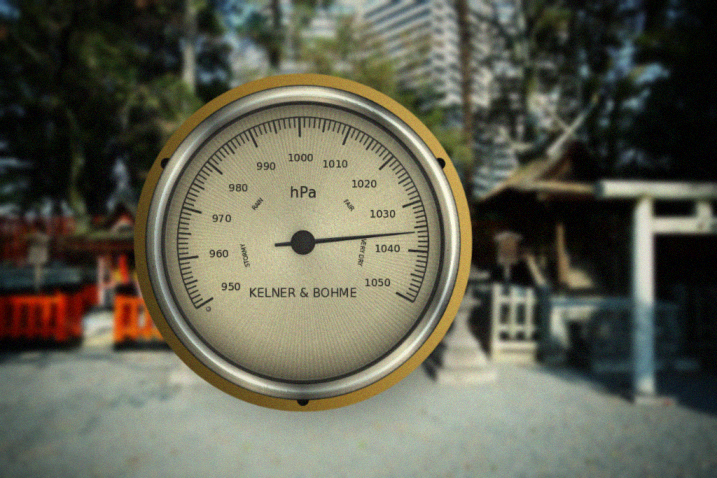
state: 1036 hPa
